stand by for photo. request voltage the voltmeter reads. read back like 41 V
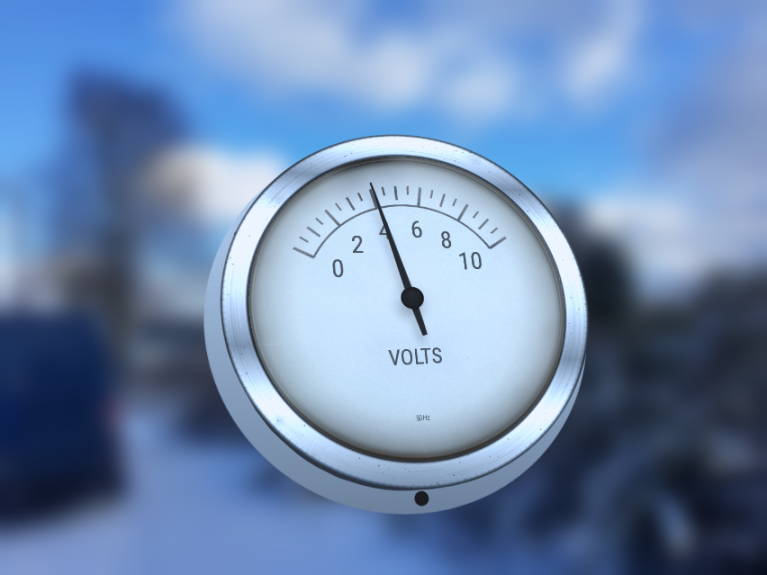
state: 4 V
